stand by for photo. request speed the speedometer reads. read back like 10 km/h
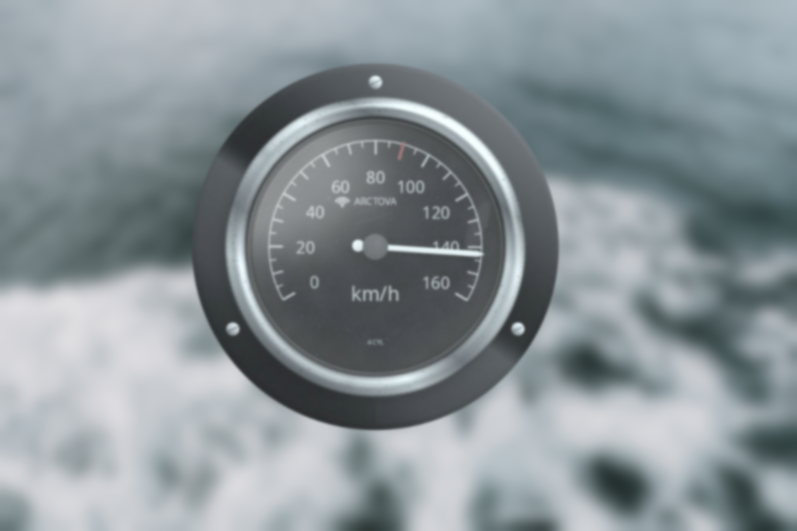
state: 142.5 km/h
